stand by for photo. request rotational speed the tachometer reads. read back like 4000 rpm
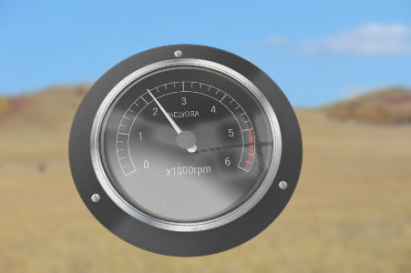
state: 2200 rpm
